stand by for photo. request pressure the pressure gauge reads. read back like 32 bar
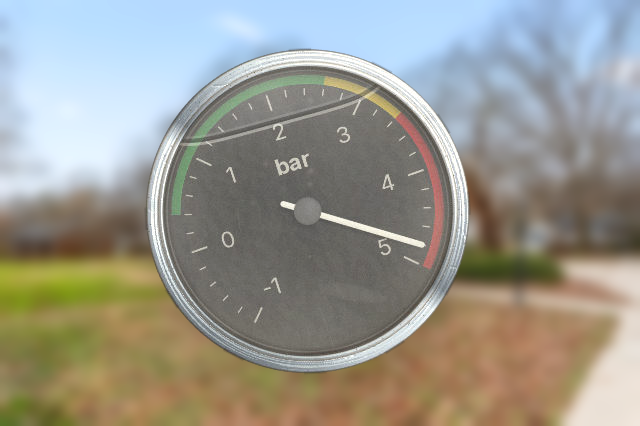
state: 4.8 bar
